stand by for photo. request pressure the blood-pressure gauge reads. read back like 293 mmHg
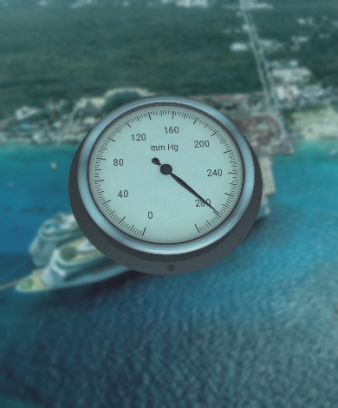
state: 280 mmHg
